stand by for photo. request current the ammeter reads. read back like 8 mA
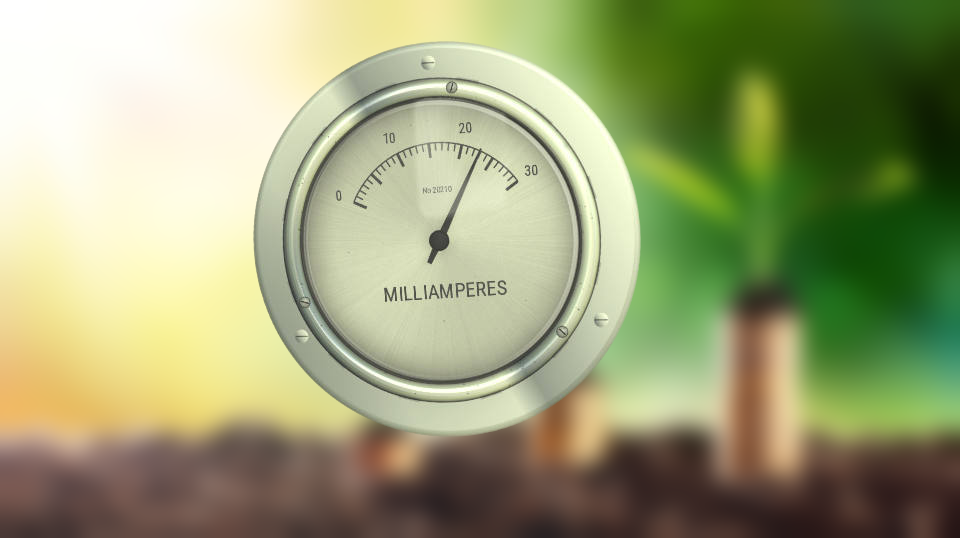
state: 23 mA
